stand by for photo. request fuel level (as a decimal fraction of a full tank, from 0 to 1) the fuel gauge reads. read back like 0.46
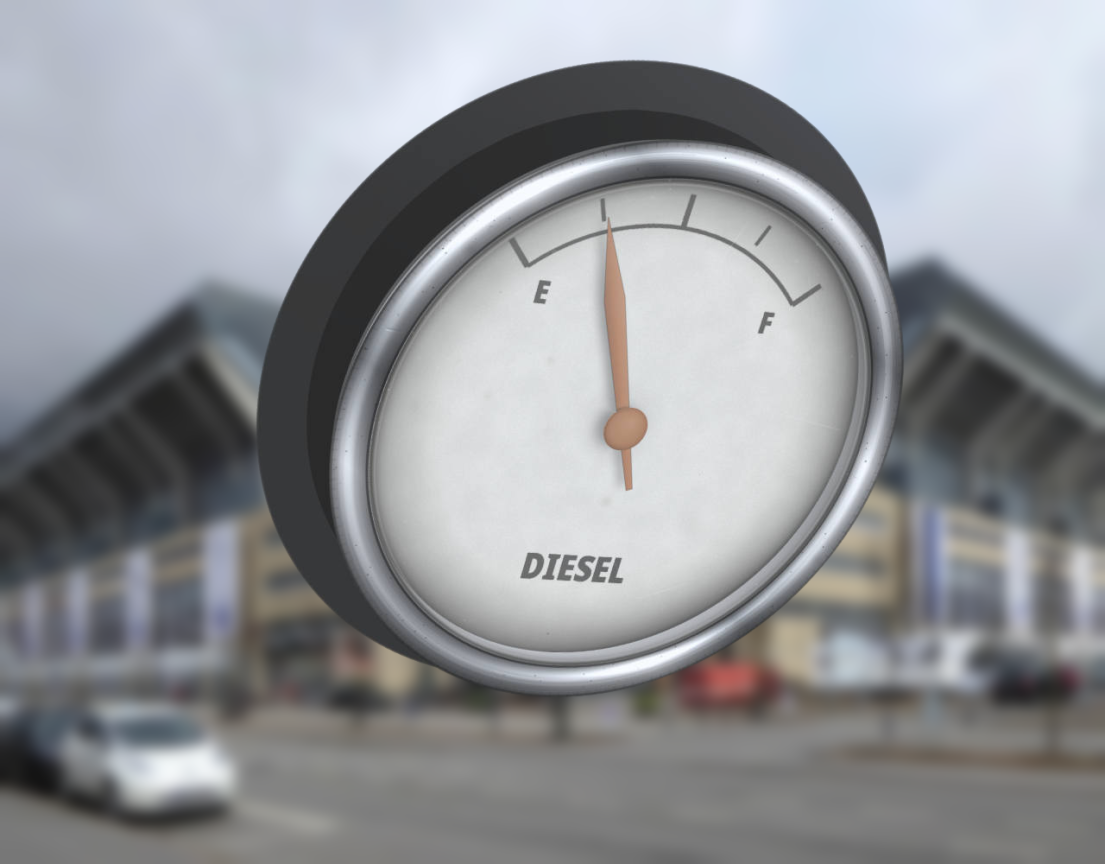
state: 0.25
